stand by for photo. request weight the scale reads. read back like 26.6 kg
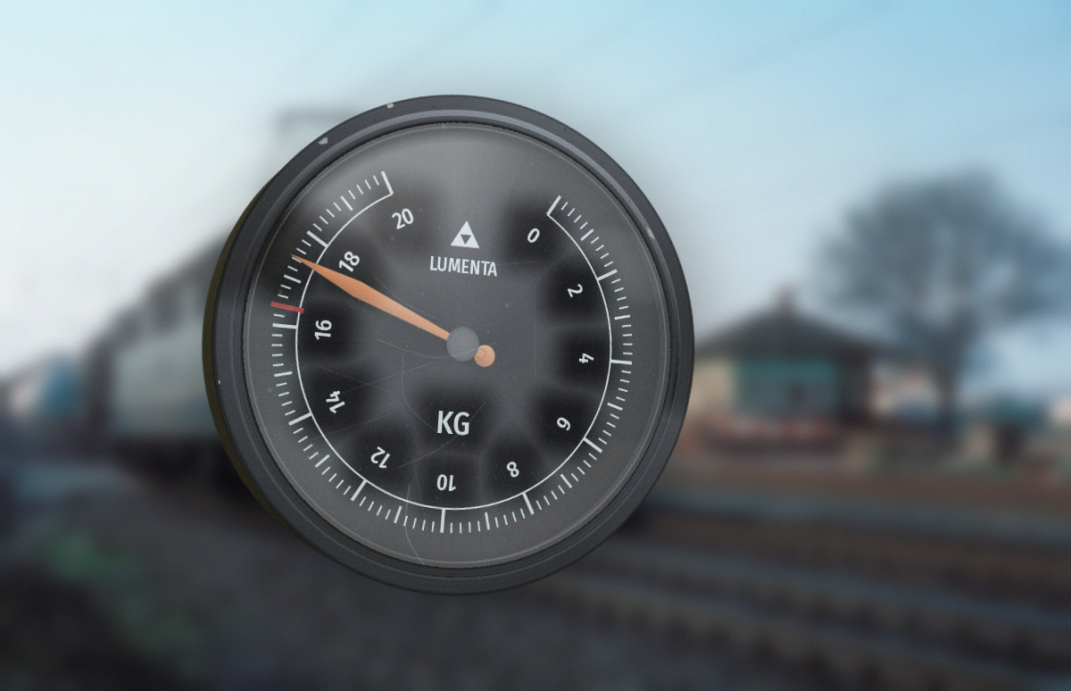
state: 17.4 kg
